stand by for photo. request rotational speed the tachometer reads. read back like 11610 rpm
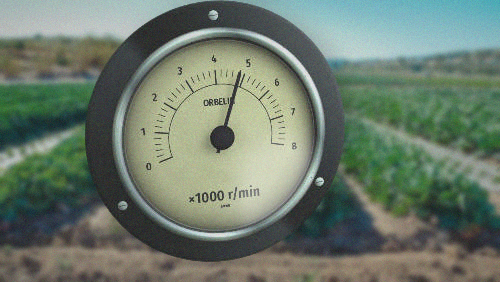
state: 4800 rpm
